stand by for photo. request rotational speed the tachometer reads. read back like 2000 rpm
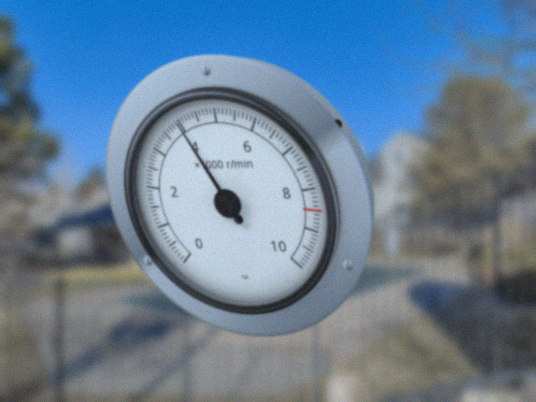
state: 4000 rpm
